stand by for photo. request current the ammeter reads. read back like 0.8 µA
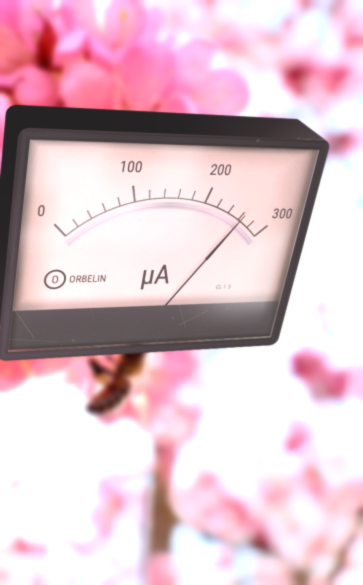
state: 260 µA
